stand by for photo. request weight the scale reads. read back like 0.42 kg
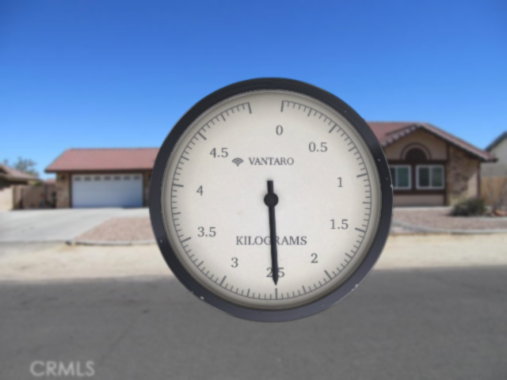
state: 2.5 kg
